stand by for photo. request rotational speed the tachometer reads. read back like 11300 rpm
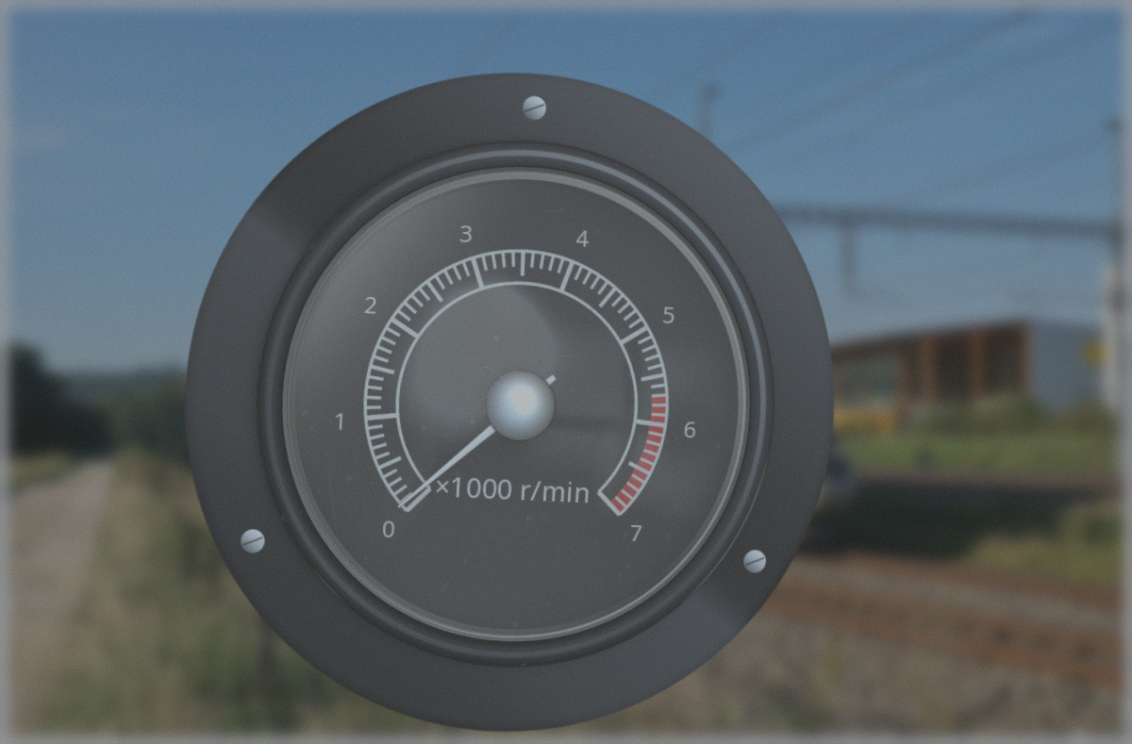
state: 100 rpm
